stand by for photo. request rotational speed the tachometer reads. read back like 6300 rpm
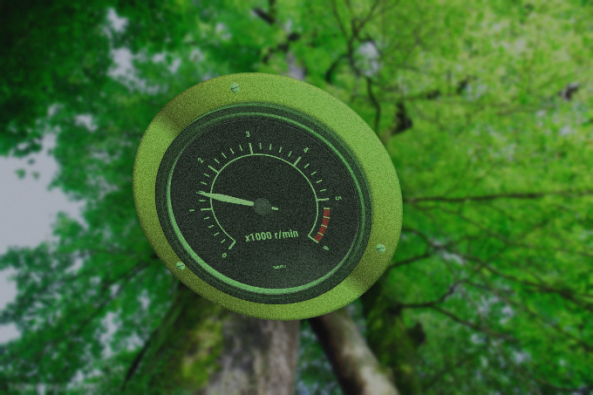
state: 1400 rpm
